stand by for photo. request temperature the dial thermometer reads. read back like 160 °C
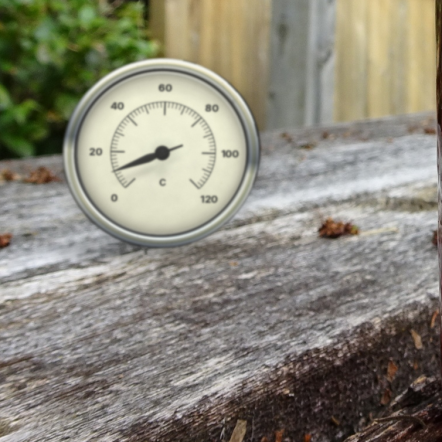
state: 10 °C
